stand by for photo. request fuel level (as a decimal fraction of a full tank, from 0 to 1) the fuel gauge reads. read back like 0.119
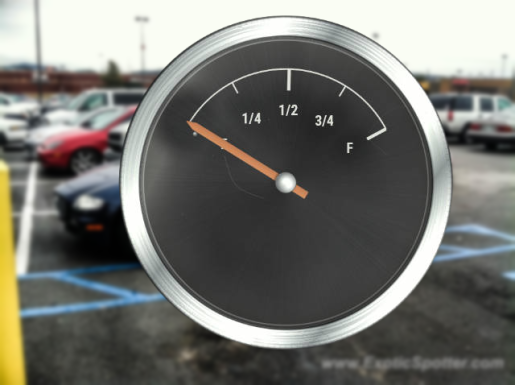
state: 0
